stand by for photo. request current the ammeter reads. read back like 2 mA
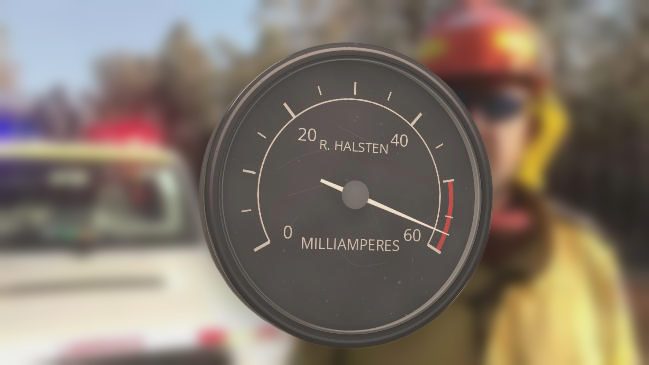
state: 57.5 mA
